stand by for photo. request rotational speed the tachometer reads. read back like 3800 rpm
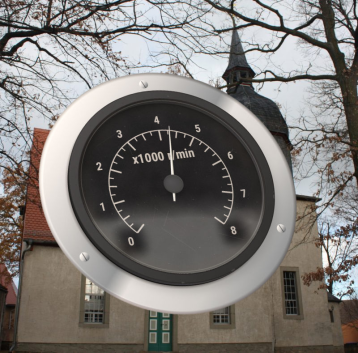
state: 4250 rpm
